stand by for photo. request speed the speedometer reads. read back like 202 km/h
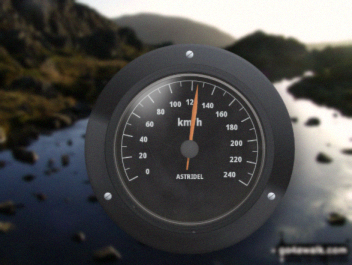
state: 125 km/h
